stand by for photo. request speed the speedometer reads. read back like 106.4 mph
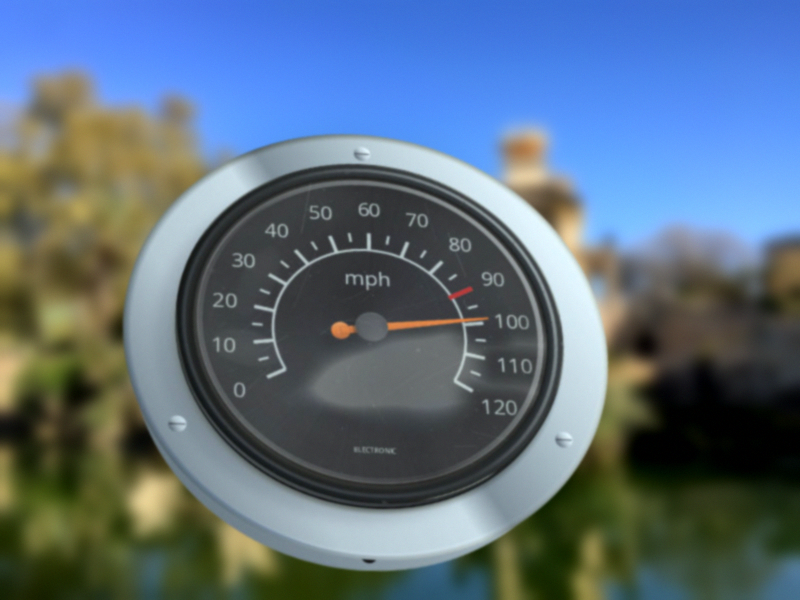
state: 100 mph
